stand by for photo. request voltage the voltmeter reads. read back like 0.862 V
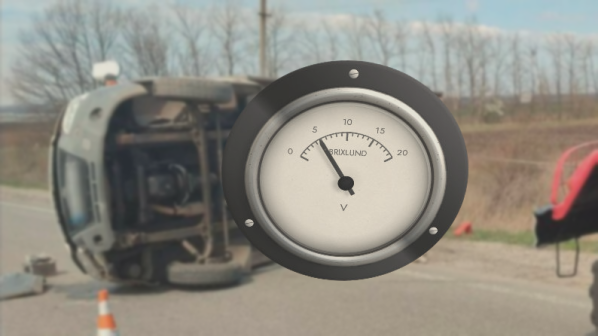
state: 5 V
